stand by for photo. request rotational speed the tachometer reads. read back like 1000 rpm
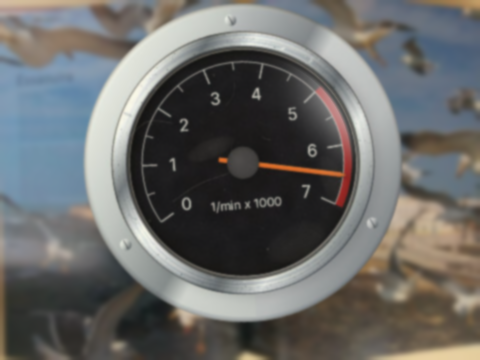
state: 6500 rpm
